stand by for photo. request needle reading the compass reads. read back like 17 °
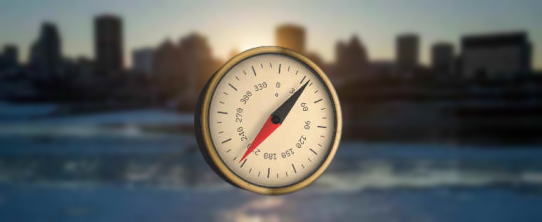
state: 215 °
